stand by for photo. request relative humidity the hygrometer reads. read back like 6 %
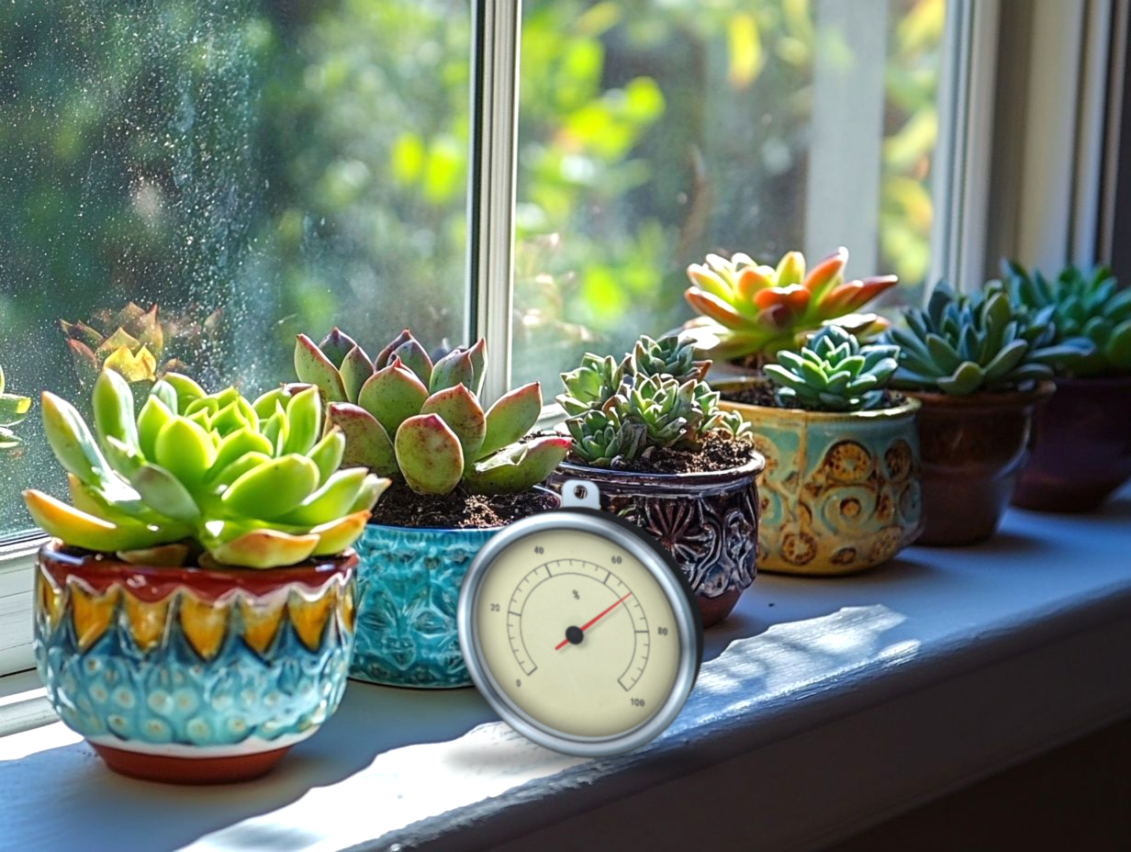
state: 68 %
